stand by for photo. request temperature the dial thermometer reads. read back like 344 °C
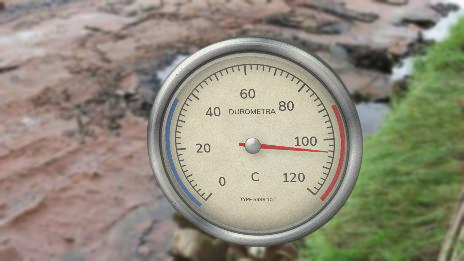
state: 104 °C
